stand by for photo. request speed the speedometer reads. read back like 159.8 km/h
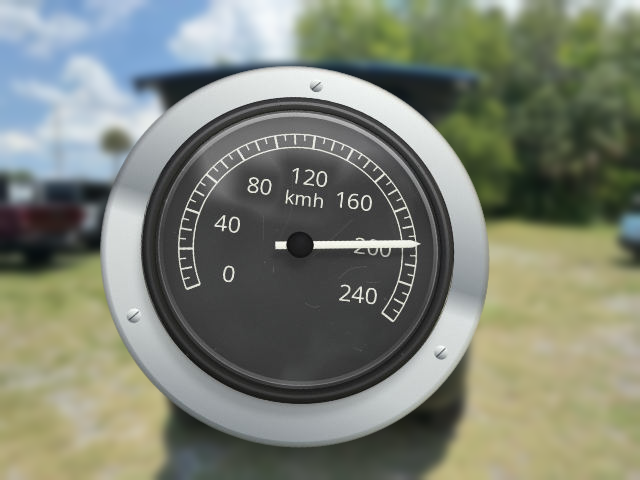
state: 200 km/h
